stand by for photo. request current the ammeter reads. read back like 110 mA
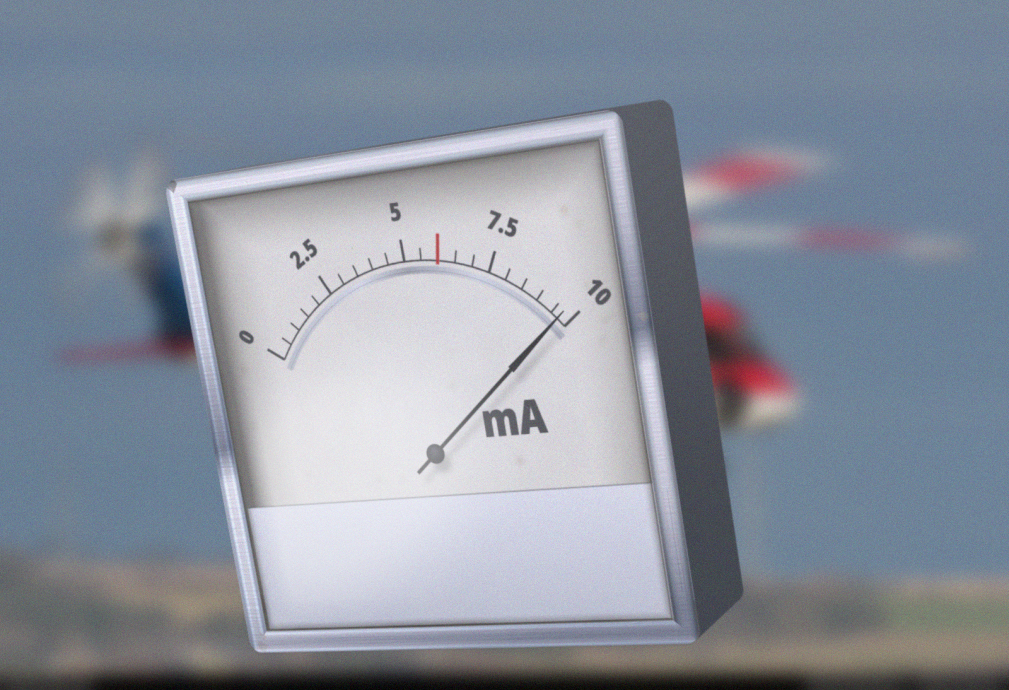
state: 9.75 mA
